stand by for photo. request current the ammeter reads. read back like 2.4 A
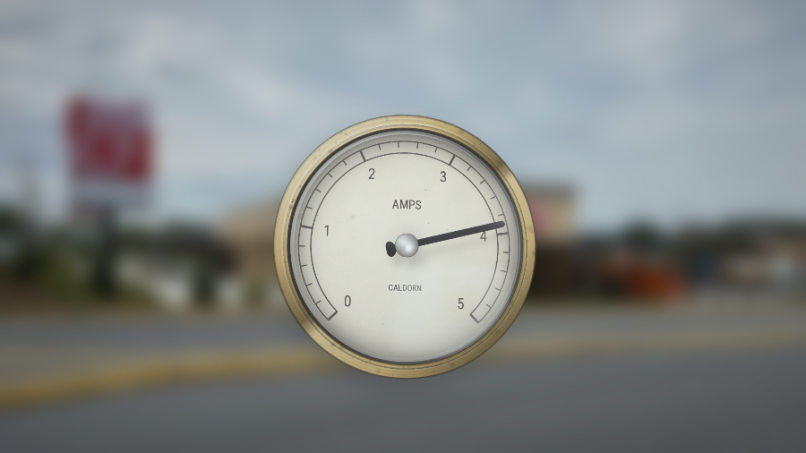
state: 3.9 A
